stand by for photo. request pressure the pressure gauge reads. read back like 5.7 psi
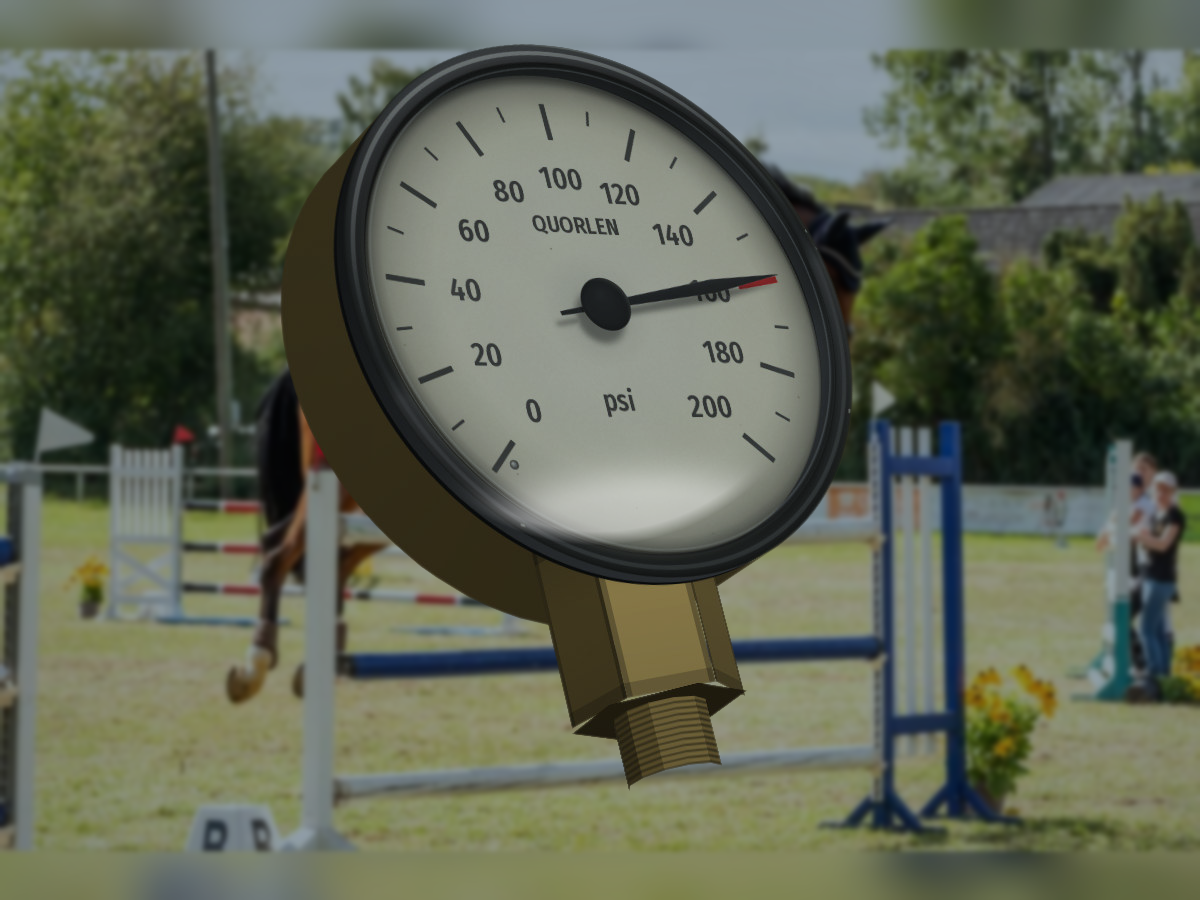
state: 160 psi
